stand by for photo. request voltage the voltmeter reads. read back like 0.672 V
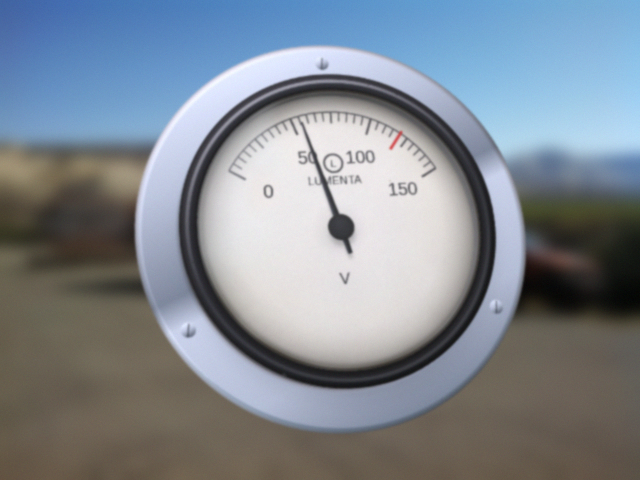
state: 55 V
